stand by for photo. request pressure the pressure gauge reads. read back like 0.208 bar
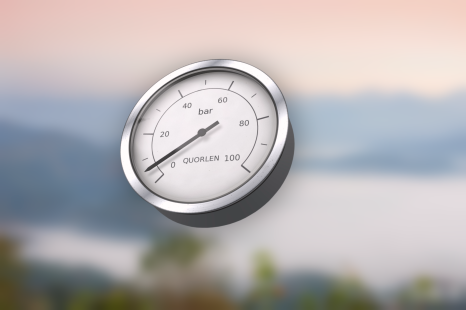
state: 5 bar
